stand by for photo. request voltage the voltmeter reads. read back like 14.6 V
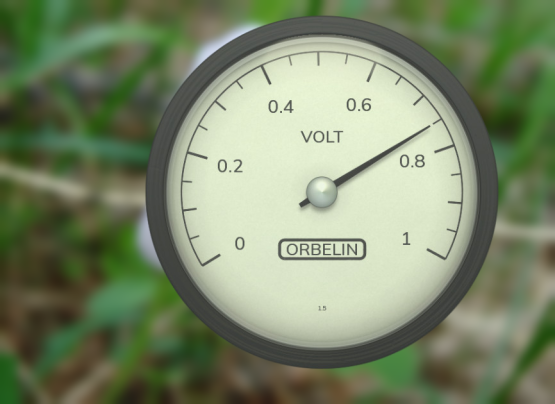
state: 0.75 V
